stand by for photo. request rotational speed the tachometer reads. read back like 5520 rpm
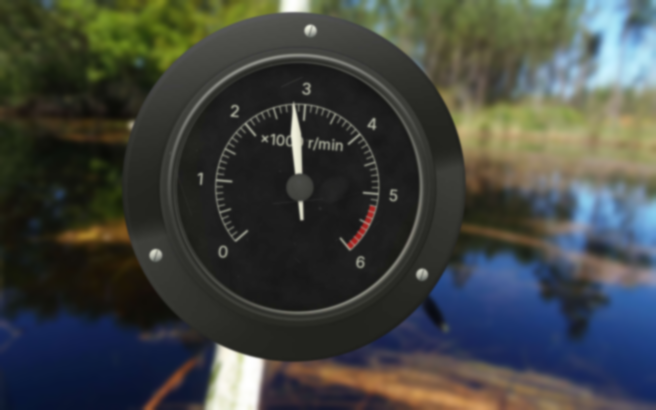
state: 2800 rpm
